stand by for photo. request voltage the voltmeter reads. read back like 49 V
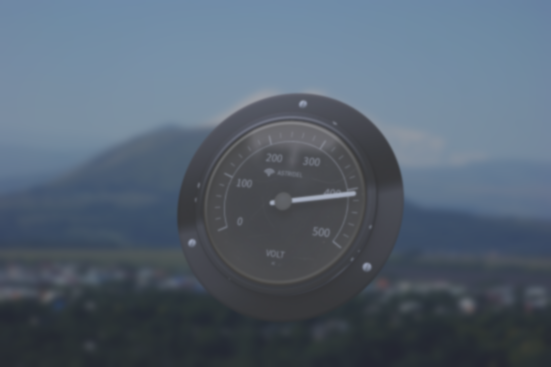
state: 410 V
